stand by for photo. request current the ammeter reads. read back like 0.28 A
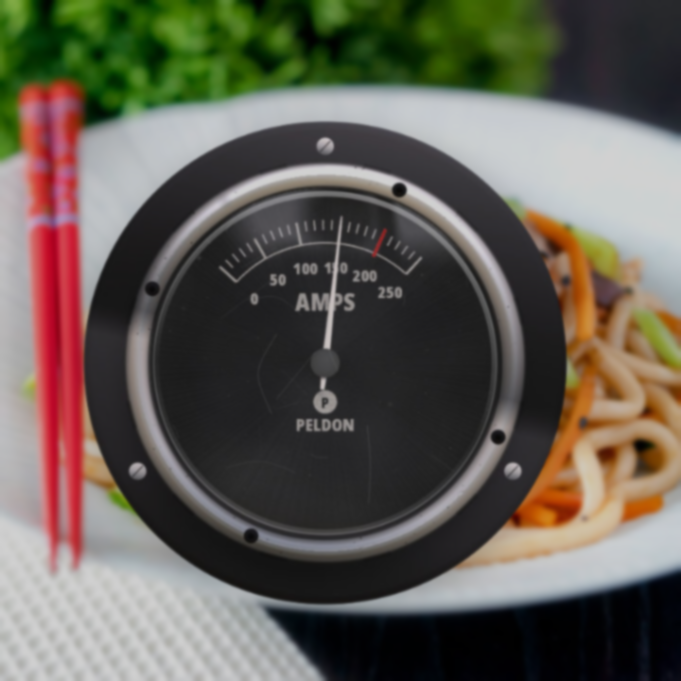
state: 150 A
